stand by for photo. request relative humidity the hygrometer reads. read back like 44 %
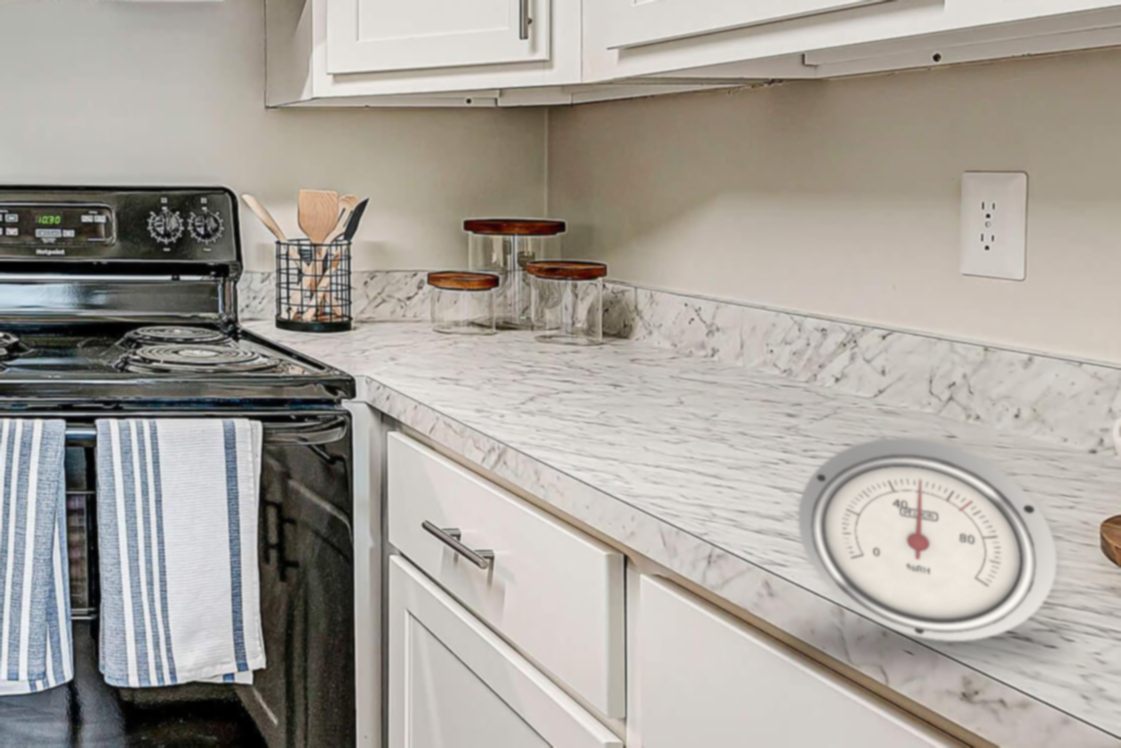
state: 50 %
